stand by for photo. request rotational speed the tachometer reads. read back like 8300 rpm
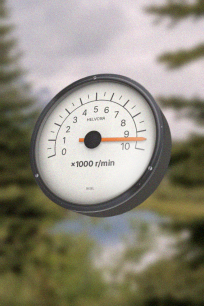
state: 9500 rpm
